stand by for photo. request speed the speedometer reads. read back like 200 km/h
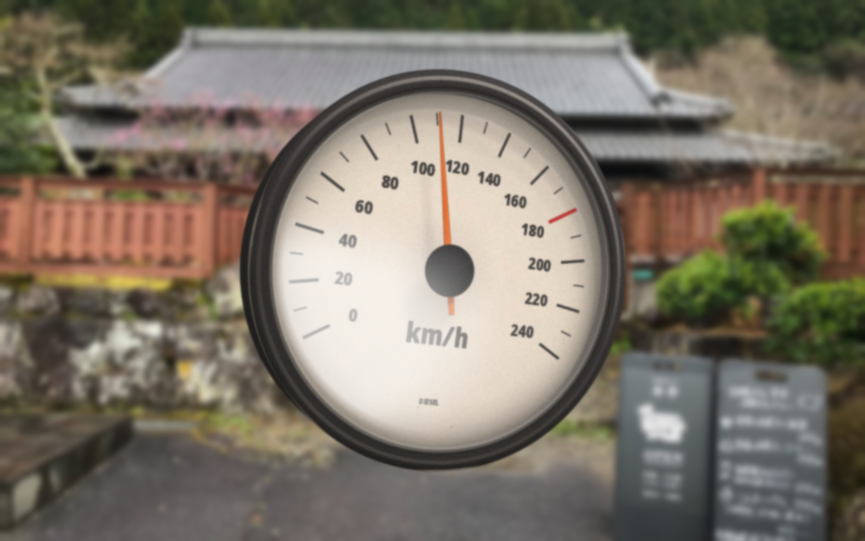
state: 110 km/h
